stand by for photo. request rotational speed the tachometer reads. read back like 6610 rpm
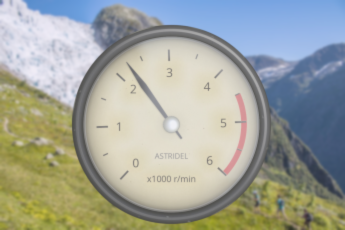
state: 2250 rpm
